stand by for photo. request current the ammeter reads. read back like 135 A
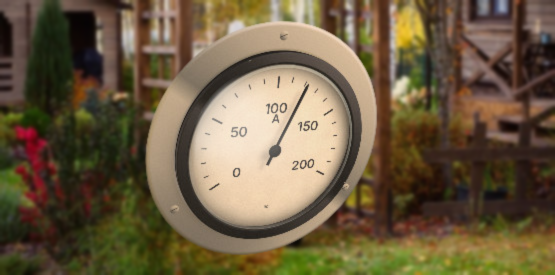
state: 120 A
